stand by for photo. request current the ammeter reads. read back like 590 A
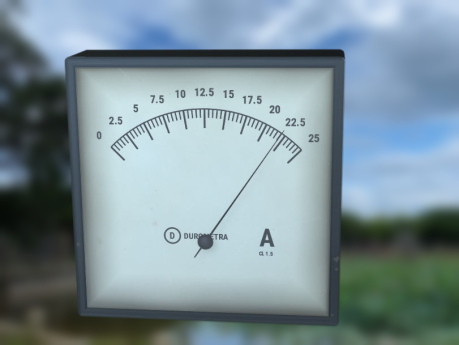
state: 22 A
